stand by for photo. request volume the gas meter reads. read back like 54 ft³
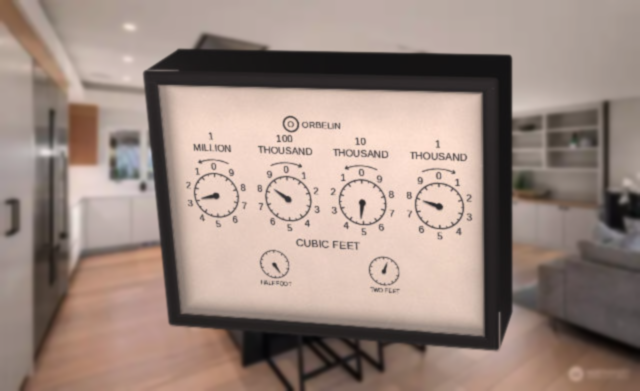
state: 284800 ft³
